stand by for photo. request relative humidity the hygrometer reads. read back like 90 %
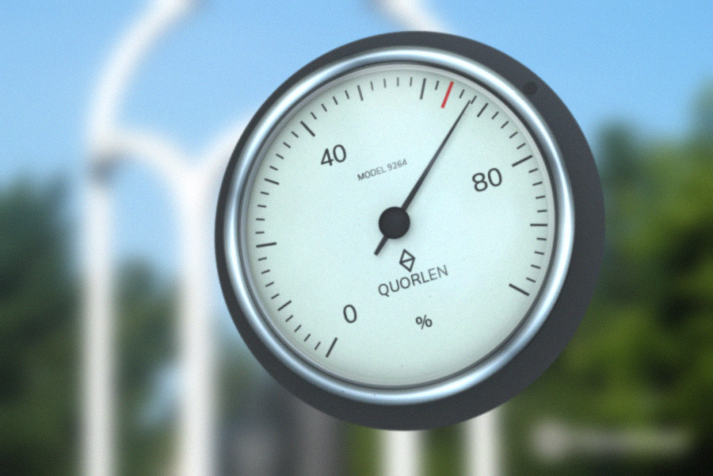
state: 68 %
